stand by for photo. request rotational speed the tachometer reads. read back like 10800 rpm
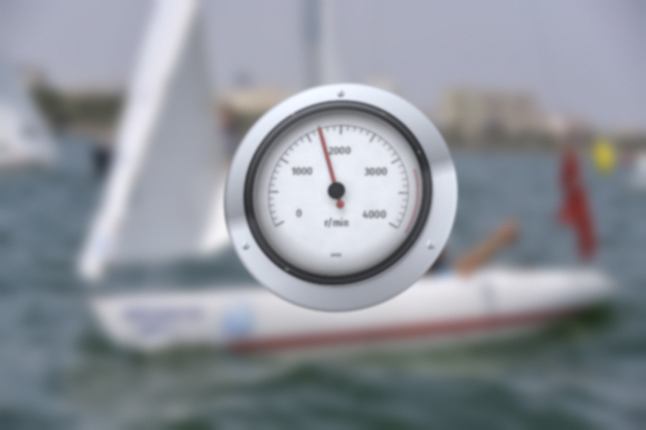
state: 1700 rpm
